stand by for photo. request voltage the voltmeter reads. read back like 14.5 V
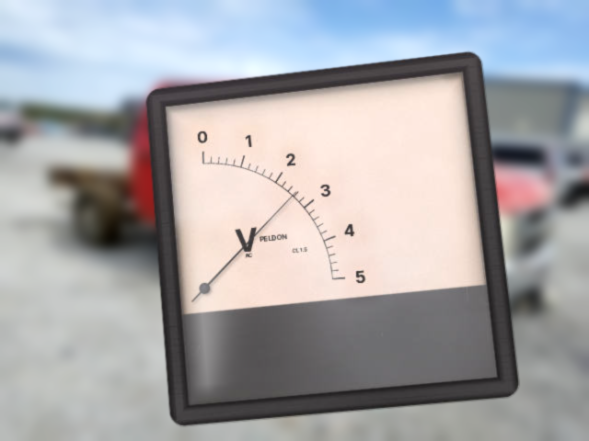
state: 2.6 V
